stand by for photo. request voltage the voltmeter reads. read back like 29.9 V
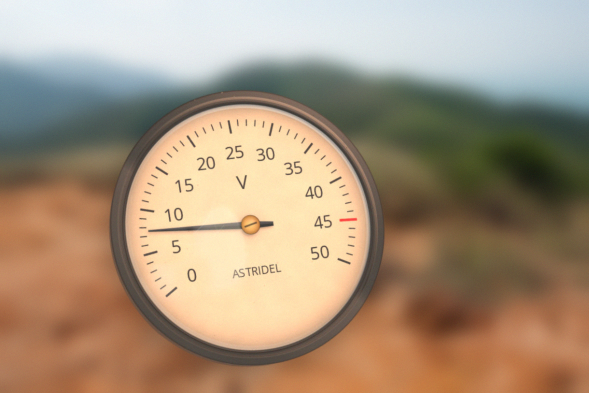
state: 7.5 V
